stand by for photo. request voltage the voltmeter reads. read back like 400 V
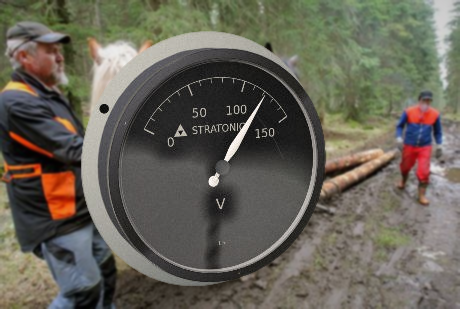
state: 120 V
